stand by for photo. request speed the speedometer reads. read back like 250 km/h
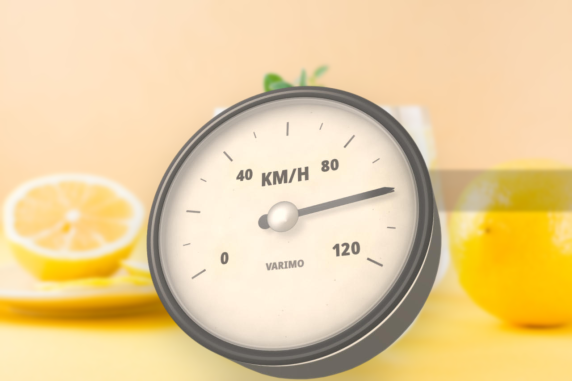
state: 100 km/h
